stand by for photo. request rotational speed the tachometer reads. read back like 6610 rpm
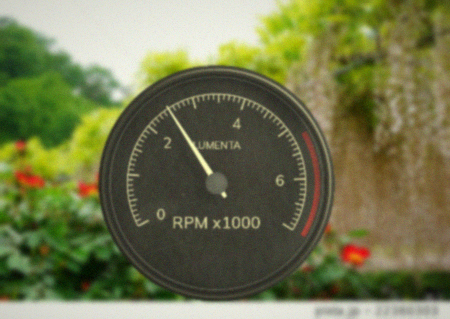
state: 2500 rpm
